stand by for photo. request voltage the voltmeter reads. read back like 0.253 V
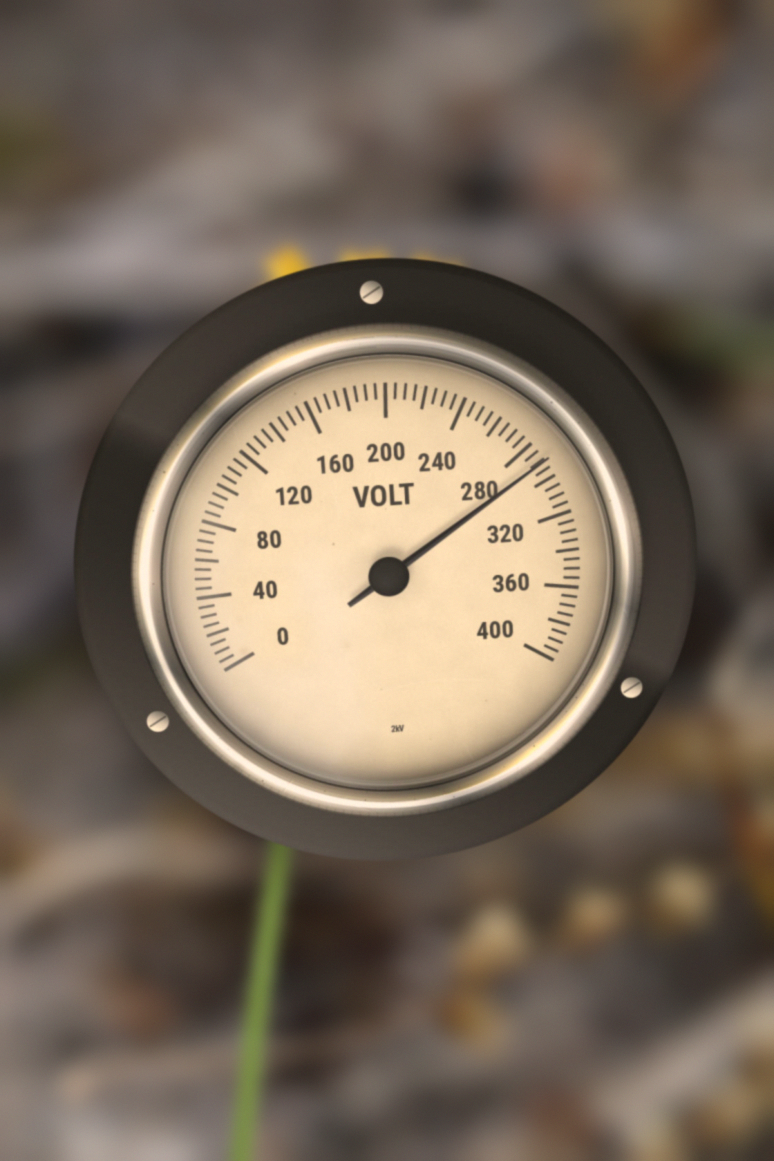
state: 290 V
